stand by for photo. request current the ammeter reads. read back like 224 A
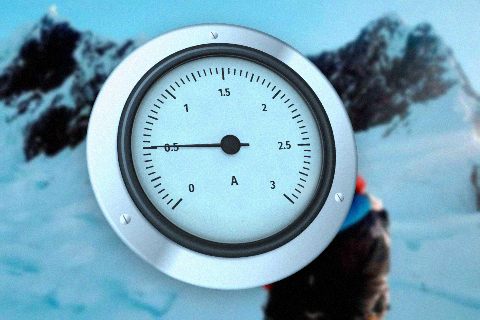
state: 0.5 A
